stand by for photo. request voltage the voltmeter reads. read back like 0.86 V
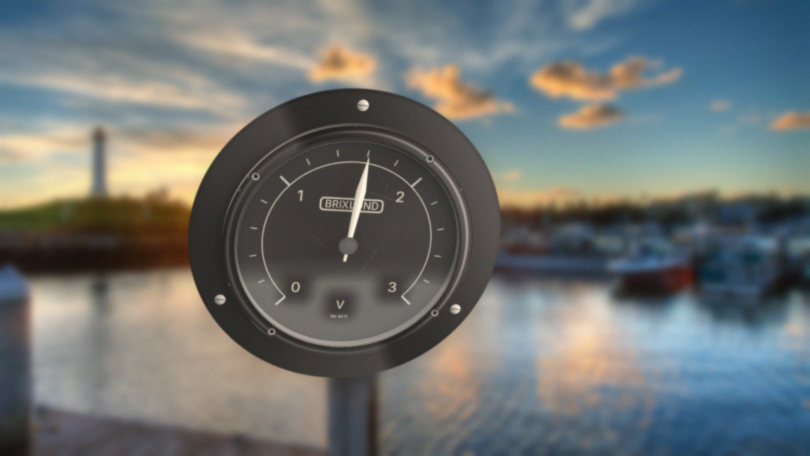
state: 1.6 V
